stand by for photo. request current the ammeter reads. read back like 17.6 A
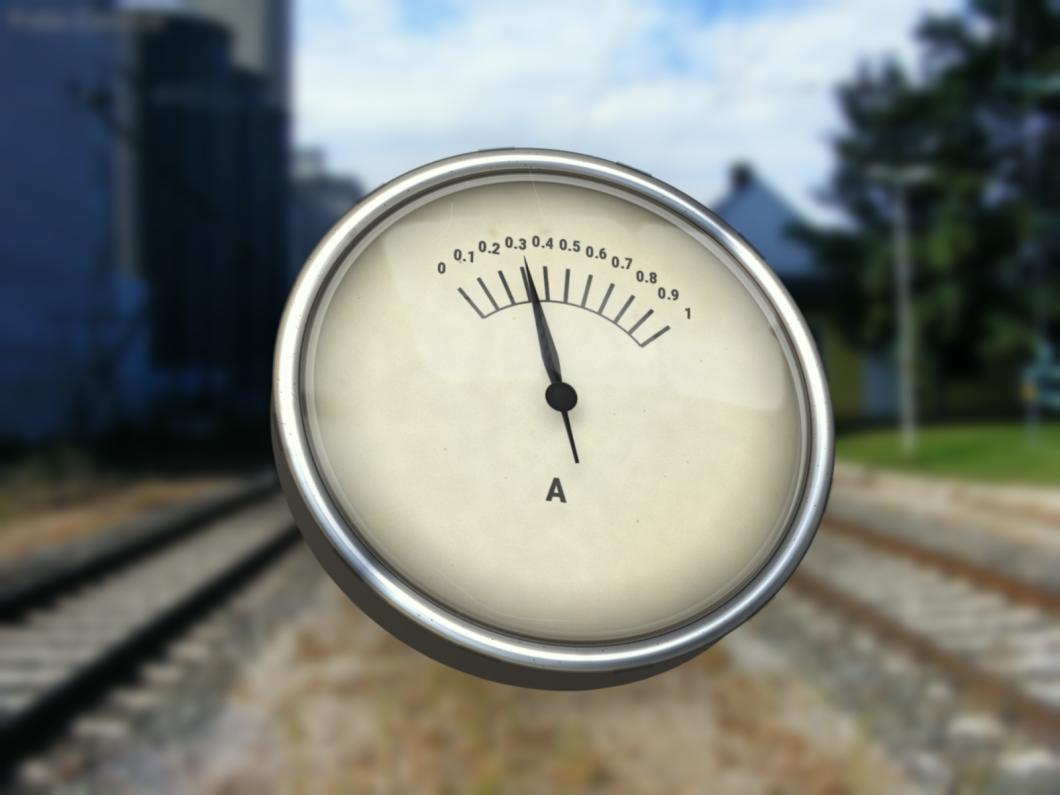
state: 0.3 A
